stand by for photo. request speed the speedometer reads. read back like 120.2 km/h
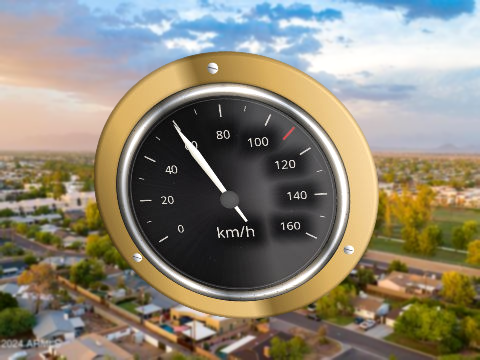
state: 60 km/h
